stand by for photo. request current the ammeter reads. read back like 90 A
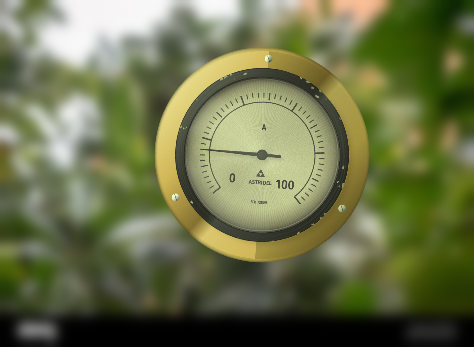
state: 16 A
